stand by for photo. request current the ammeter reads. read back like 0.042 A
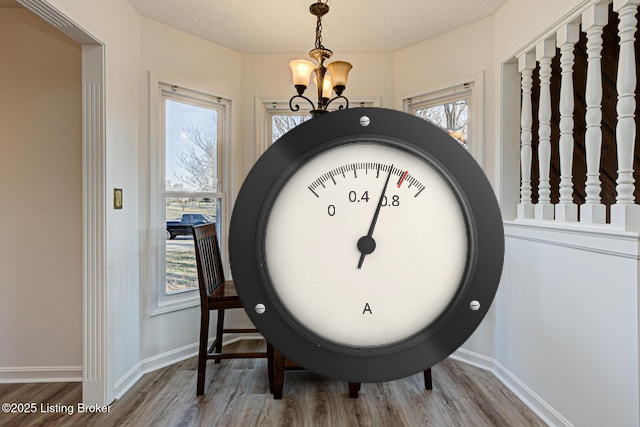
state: 0.7 A
